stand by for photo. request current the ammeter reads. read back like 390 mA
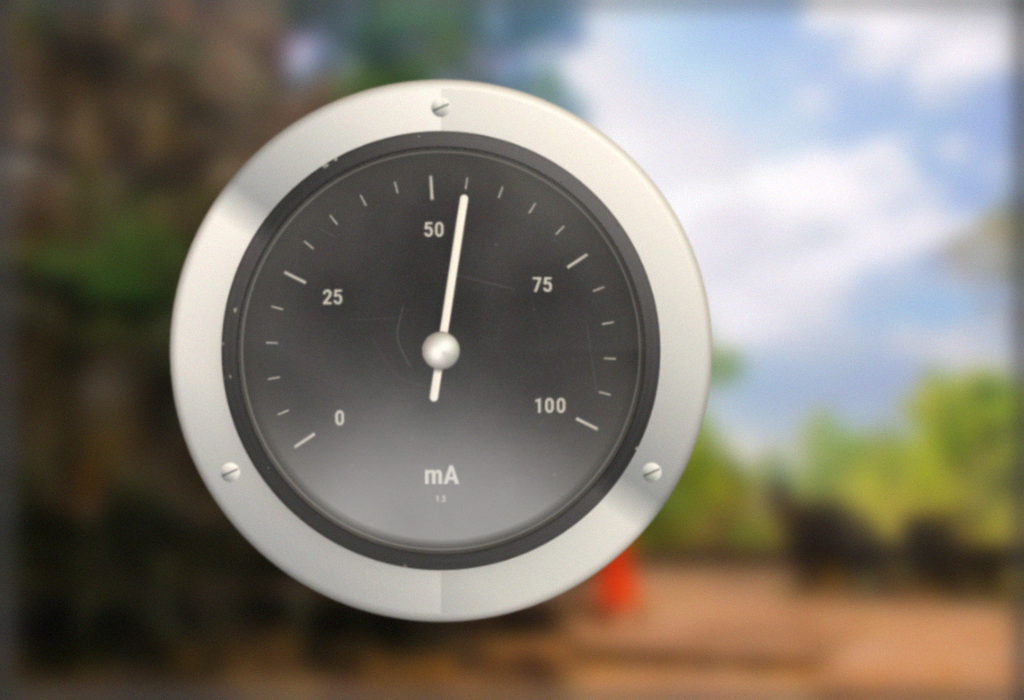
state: 55 mA
